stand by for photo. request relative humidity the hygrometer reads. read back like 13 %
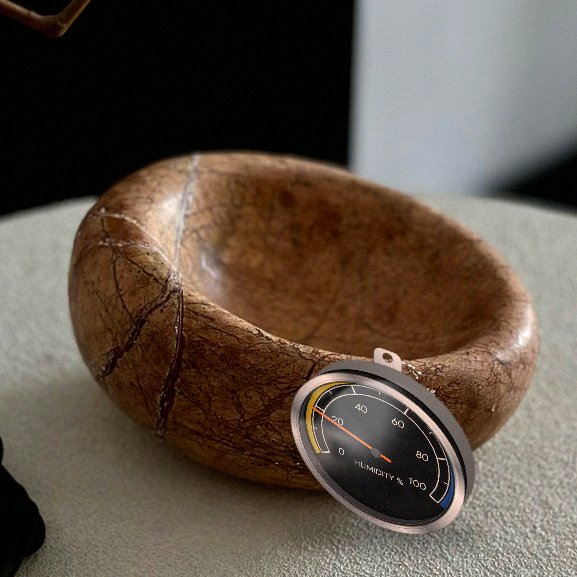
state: 20 %
